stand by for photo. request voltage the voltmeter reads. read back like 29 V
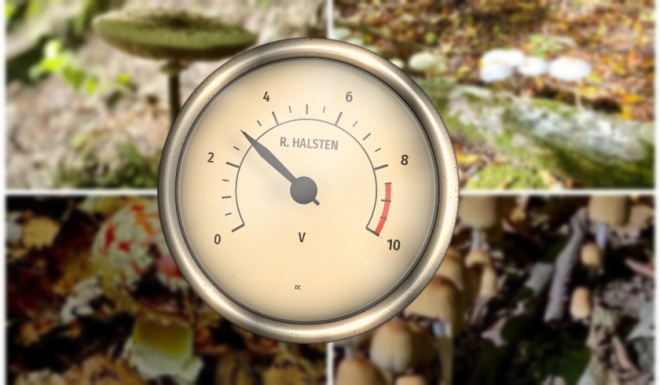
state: 3 V
